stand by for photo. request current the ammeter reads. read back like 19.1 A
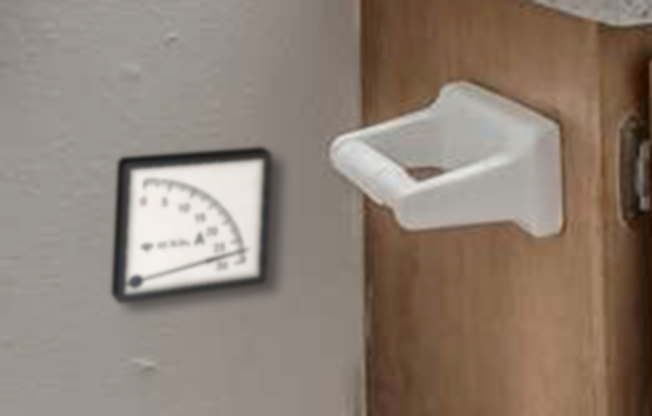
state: 27.5 A
